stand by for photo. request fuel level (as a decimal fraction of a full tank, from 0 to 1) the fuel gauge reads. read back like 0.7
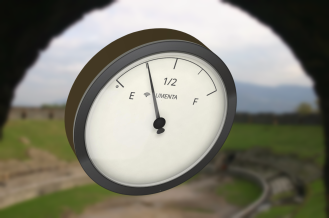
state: 0.25
